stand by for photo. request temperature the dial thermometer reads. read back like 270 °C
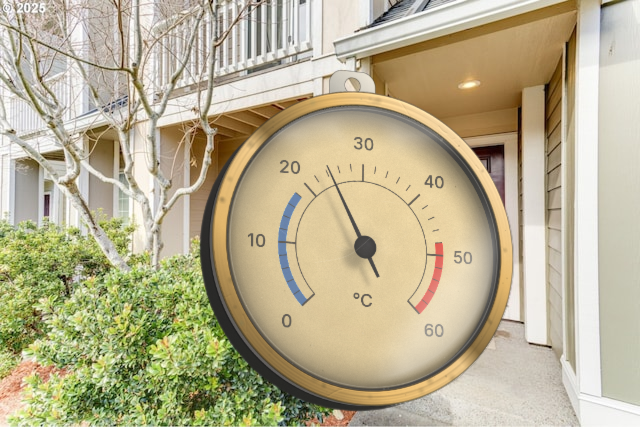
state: 24 °C
